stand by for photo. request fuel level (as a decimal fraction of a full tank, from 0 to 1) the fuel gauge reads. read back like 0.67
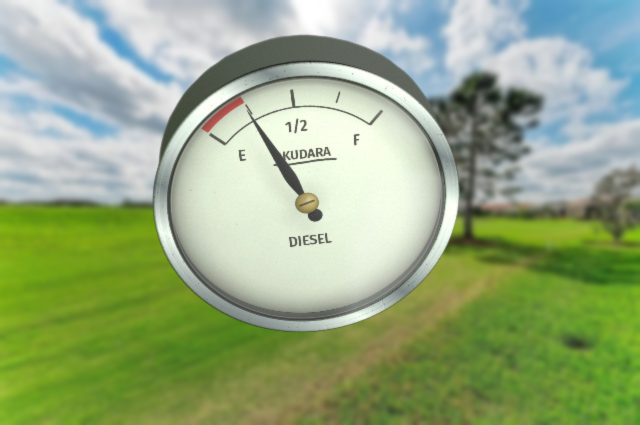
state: 0.25
